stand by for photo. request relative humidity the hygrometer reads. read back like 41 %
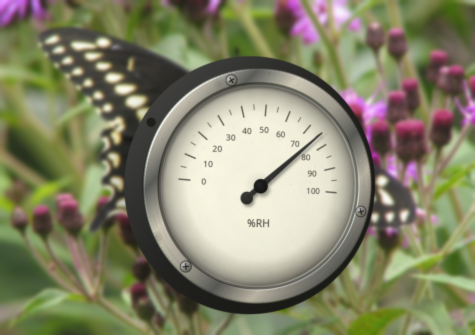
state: 75 %
